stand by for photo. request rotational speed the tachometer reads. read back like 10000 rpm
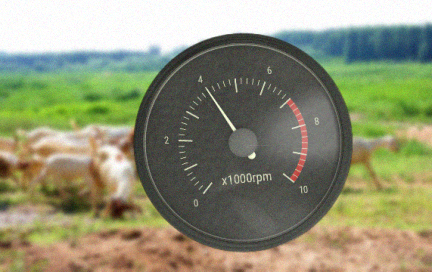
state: 4000 rpm
